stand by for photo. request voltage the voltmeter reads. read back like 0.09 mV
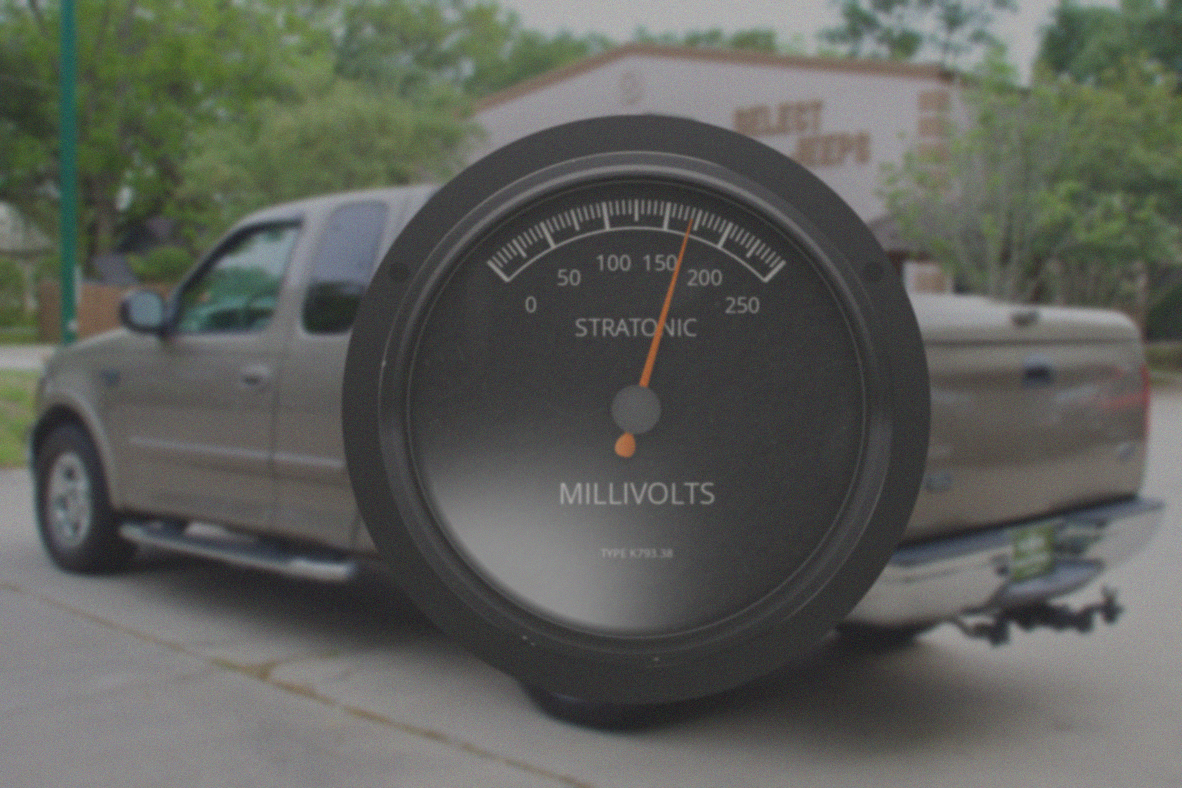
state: 170 mV
